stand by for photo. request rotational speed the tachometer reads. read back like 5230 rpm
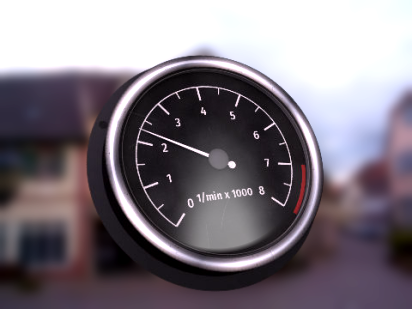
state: 2250 rpm
